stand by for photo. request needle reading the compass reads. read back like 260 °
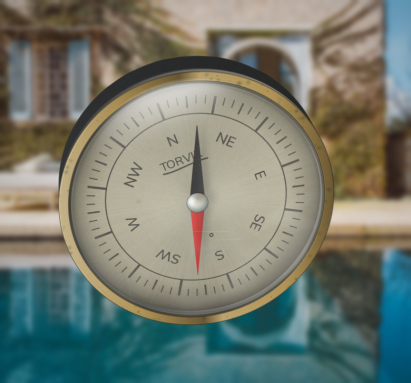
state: 200 °
